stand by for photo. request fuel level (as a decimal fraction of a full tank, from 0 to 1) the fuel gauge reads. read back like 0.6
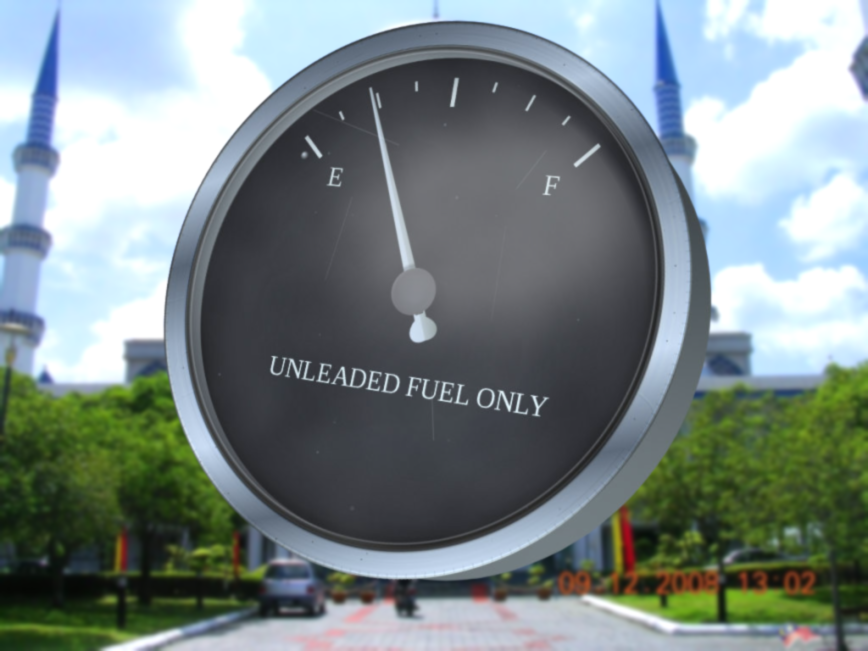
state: 0.25
